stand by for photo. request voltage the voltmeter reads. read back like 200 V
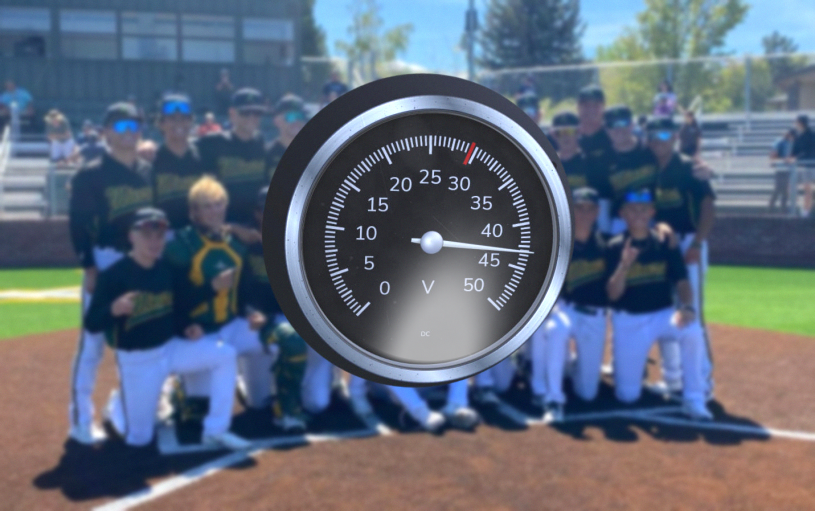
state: 43 V
